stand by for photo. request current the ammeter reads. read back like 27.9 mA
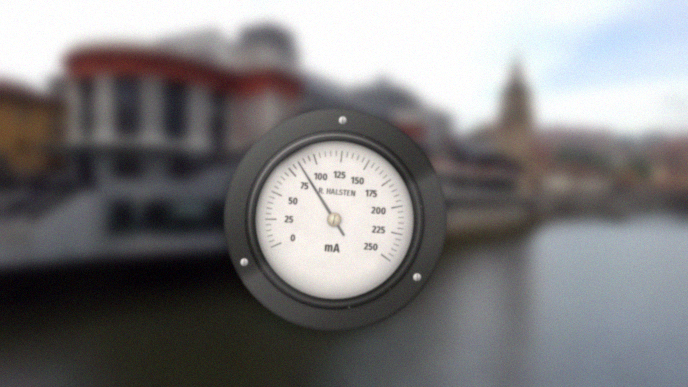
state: 85 mA
